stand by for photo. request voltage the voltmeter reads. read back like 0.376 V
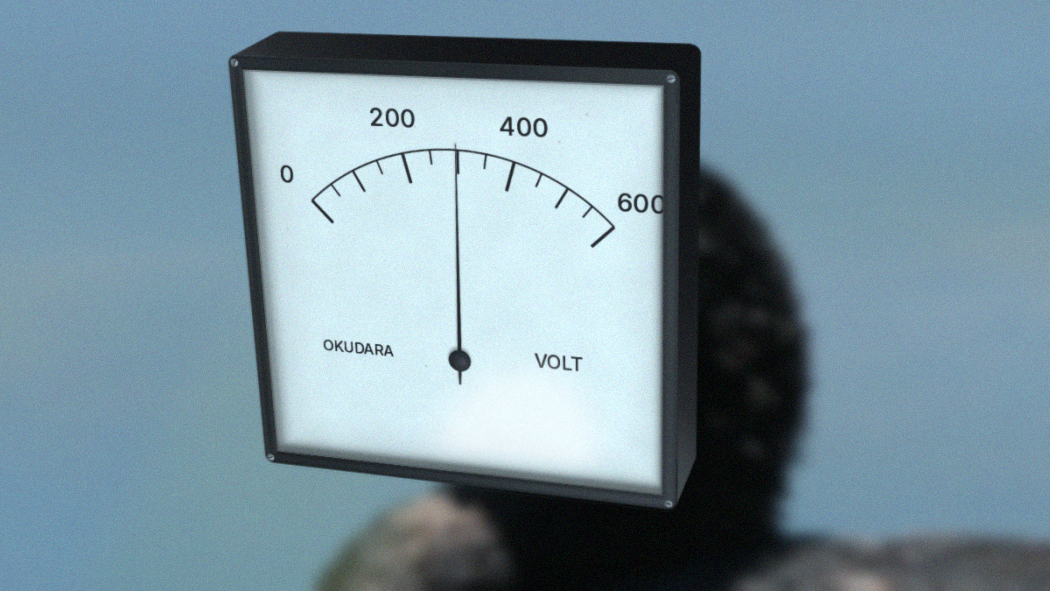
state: 300 V
